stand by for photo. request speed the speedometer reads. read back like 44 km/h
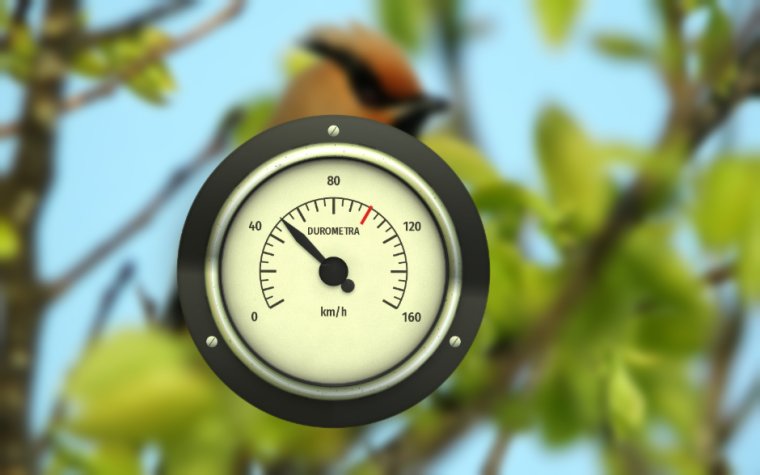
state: 50 km/h
